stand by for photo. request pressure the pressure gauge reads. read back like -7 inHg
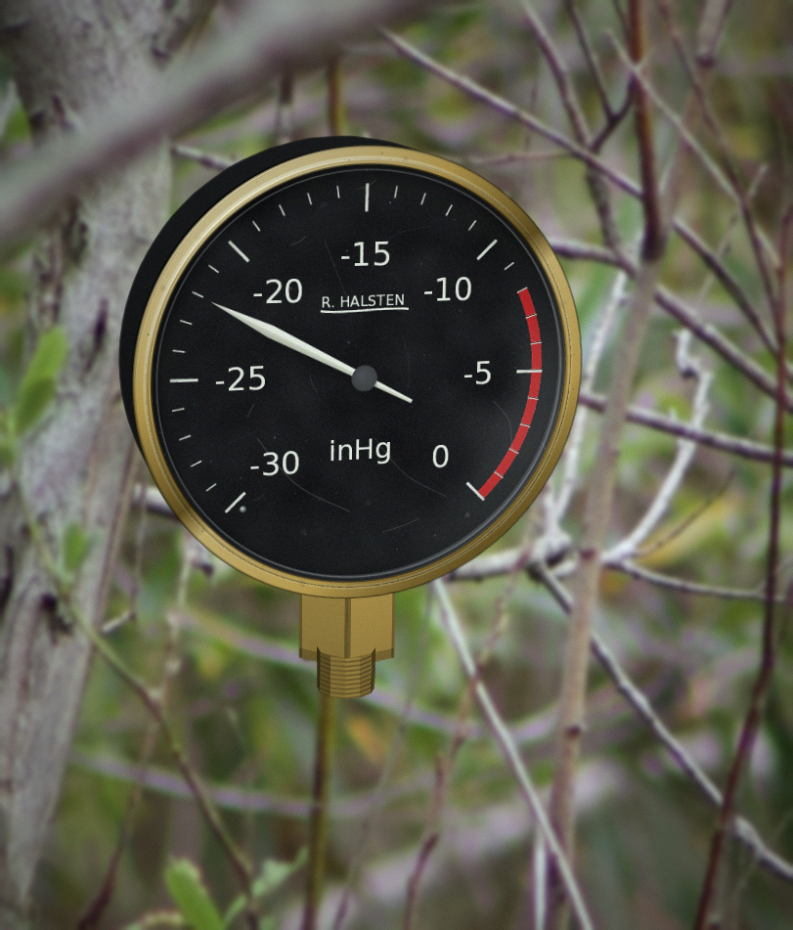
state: -22 inHg
